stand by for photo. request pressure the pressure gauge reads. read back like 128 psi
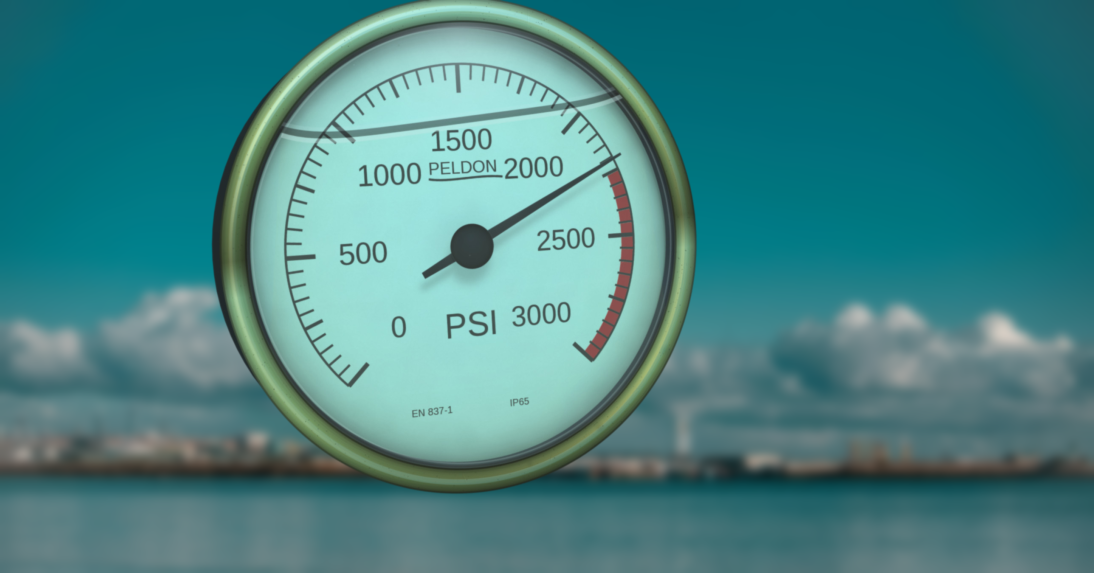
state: 2200 psi
